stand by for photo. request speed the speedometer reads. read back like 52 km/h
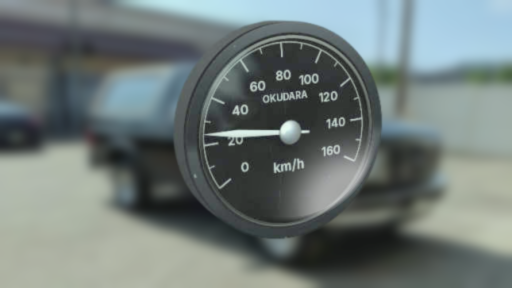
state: 25 km/h
